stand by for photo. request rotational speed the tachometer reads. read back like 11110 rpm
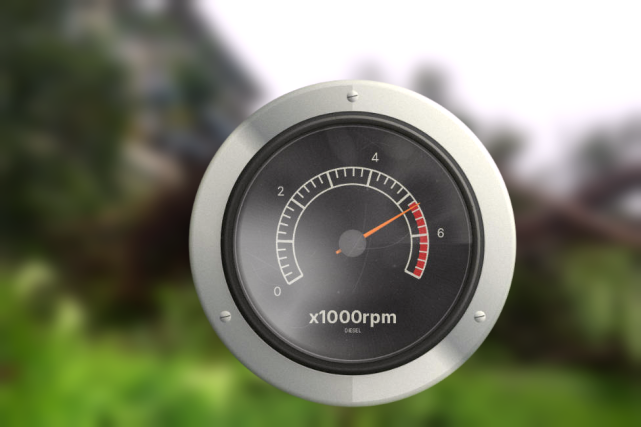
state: 5300 rpm
